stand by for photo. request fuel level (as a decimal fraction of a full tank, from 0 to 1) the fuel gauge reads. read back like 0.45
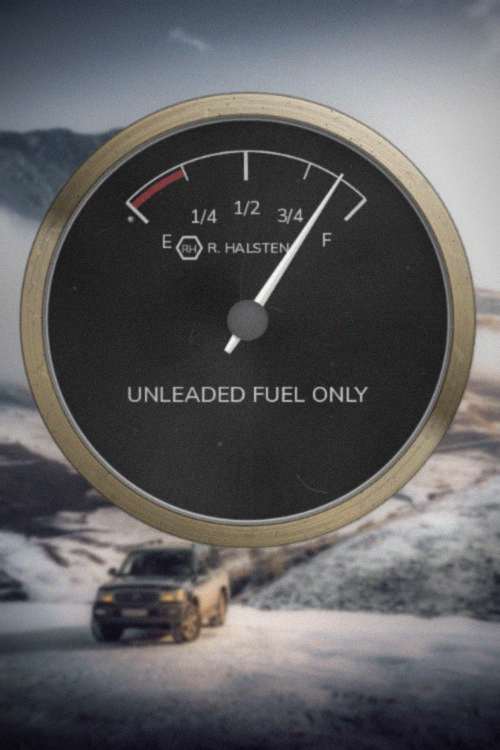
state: 0.875
